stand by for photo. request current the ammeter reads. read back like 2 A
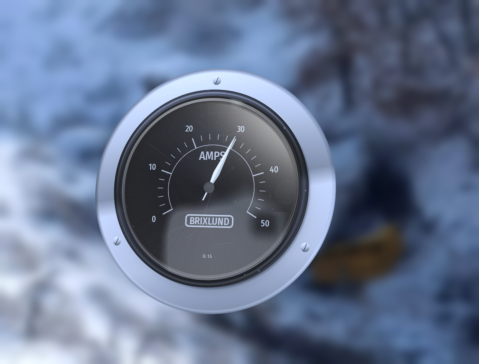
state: 30 A
